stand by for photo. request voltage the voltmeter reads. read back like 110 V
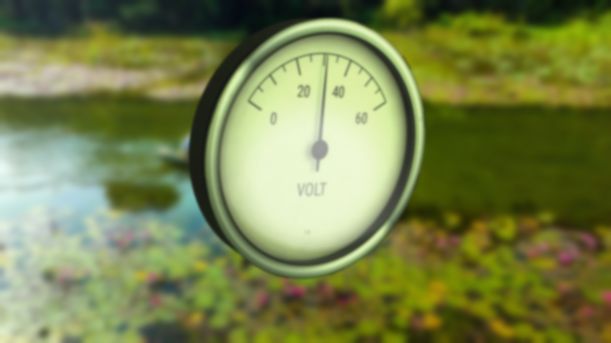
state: 30 V
